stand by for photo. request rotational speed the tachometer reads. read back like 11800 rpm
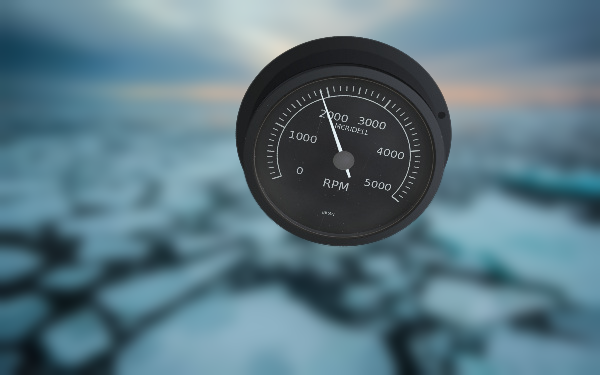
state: 1900 rpm
